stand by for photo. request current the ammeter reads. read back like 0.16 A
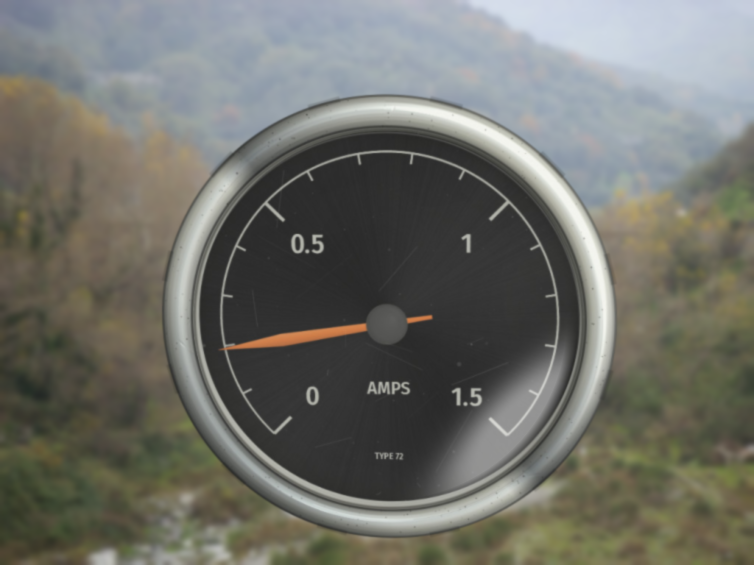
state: 0.2 A
